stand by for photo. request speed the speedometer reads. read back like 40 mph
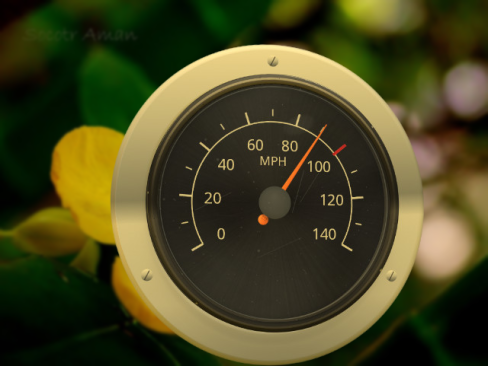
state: 90 mph
